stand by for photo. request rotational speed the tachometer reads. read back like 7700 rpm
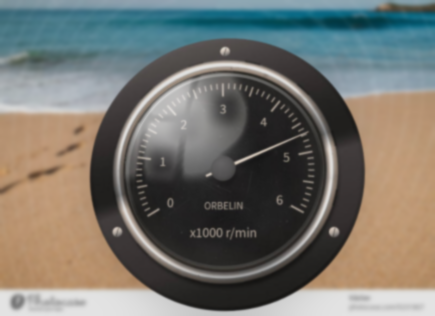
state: 4700 rpm
